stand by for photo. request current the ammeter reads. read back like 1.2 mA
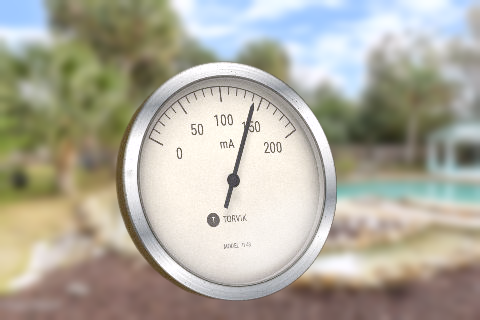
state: 140 mA
